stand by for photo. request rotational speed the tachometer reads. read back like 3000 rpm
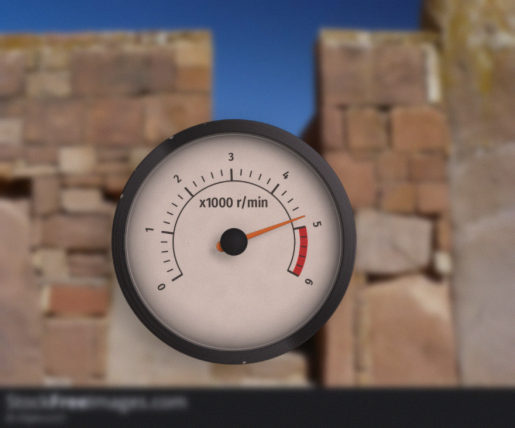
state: 4800 rpm
